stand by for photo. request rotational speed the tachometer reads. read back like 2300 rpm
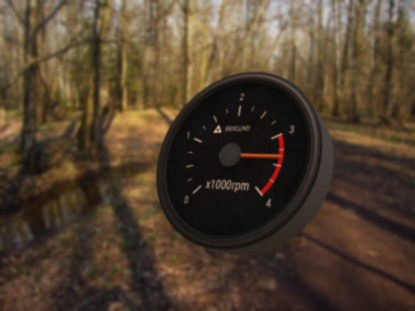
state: 3375 rpm
